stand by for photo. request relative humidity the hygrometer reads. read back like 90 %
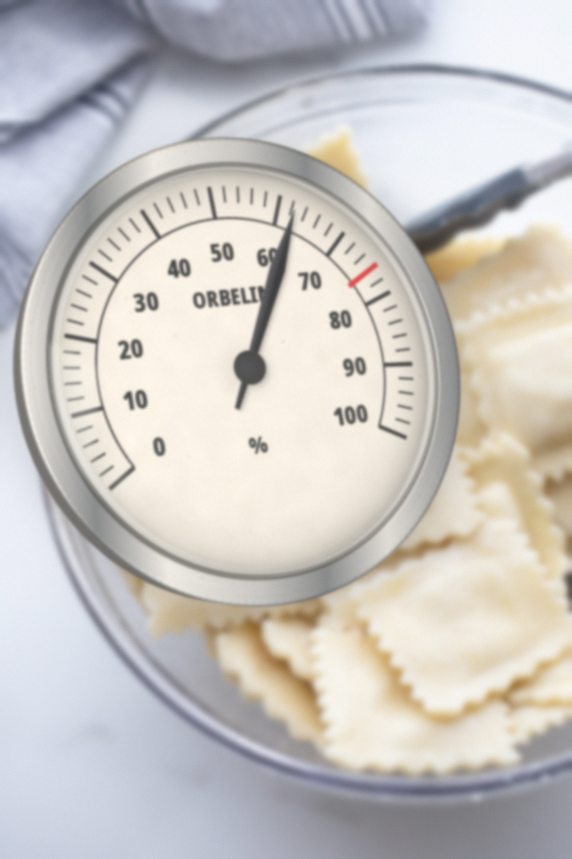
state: 62 %
